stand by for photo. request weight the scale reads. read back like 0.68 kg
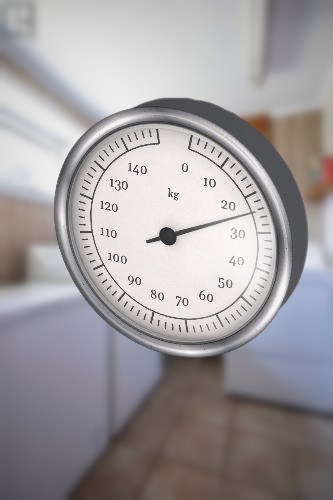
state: 24 kg
